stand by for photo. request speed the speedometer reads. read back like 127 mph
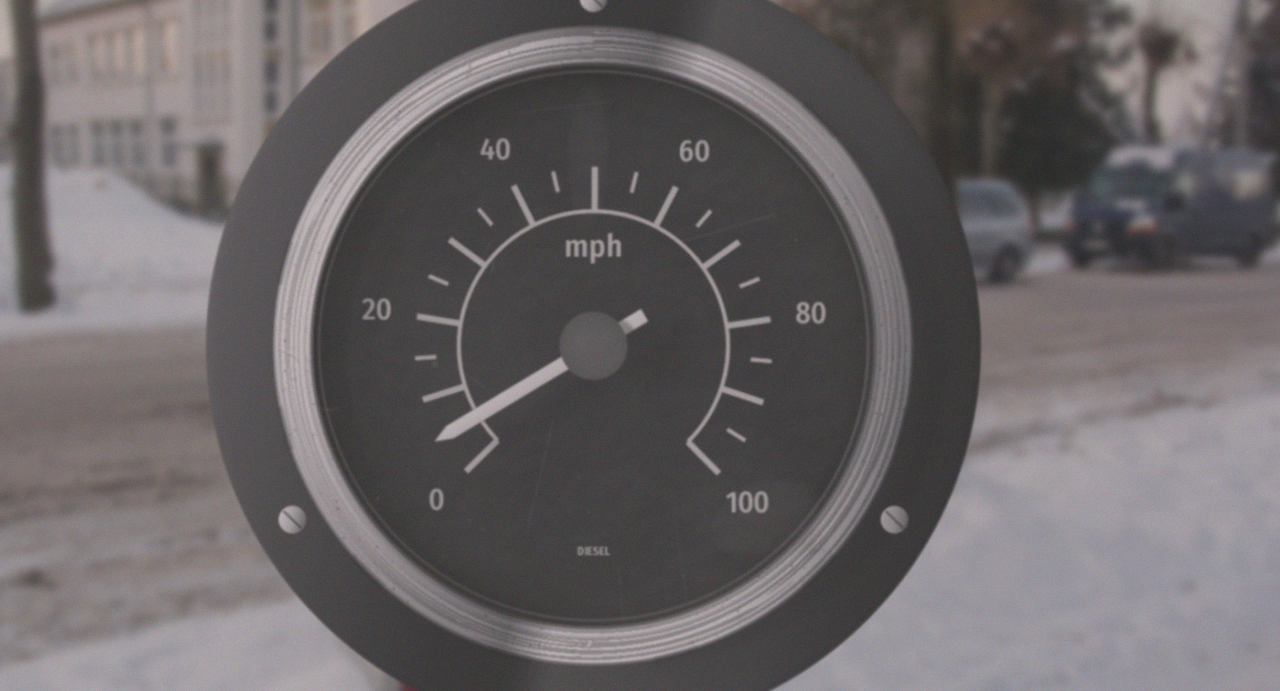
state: 5 mph
